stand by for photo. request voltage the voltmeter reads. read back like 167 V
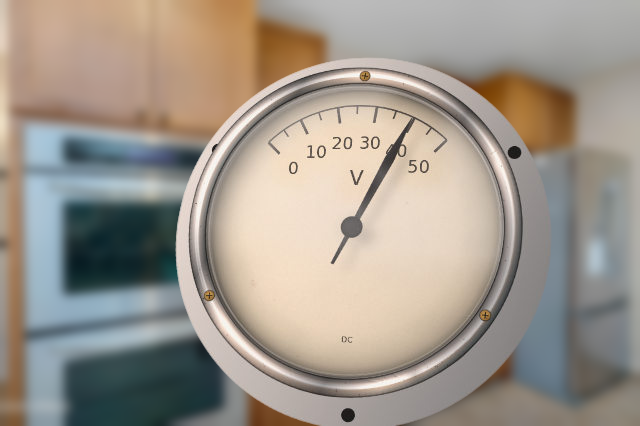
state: 40 V
